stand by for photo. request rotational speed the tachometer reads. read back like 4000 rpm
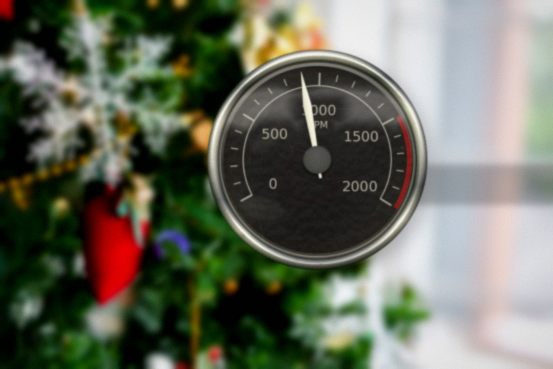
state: 900 rpm
